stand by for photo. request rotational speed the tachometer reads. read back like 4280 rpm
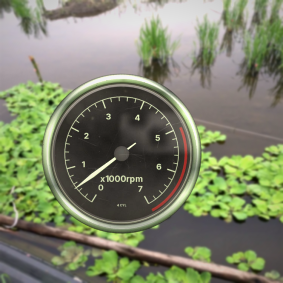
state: 500 rpm
